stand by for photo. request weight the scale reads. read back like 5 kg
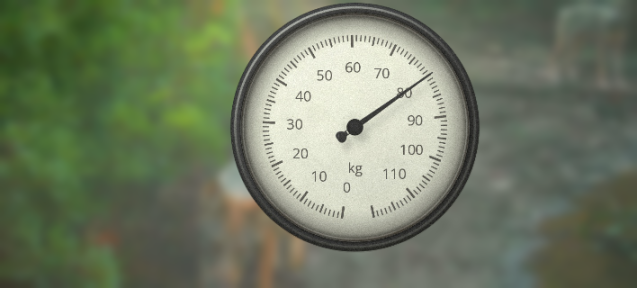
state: 80 kg
